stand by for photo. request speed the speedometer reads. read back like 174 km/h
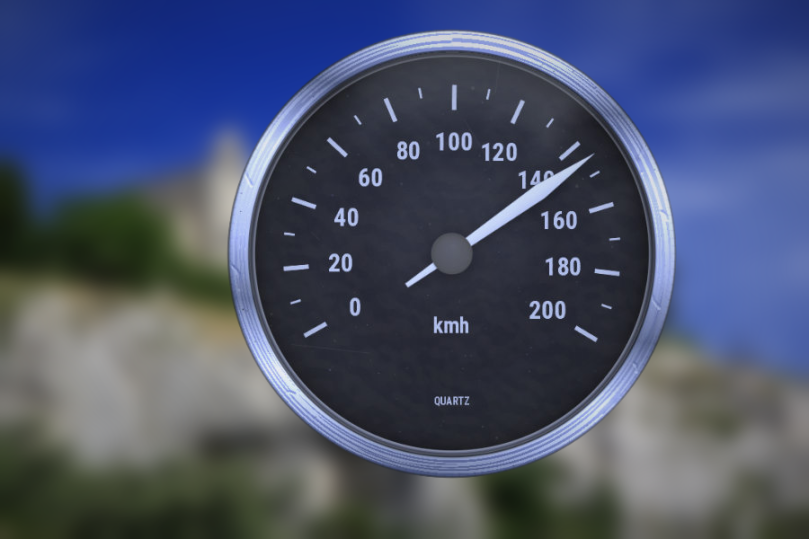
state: 145 km/h
